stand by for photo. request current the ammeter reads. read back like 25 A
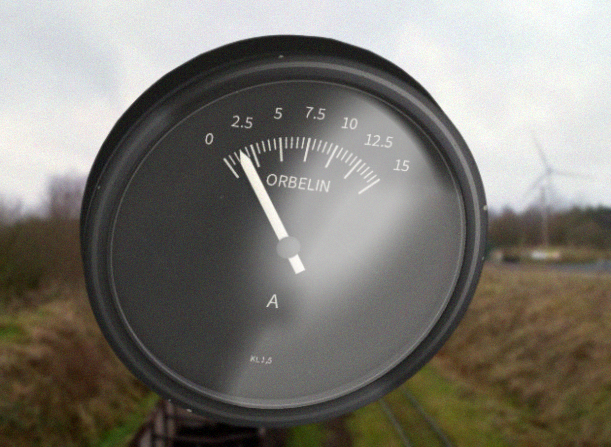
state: 1.5 A
